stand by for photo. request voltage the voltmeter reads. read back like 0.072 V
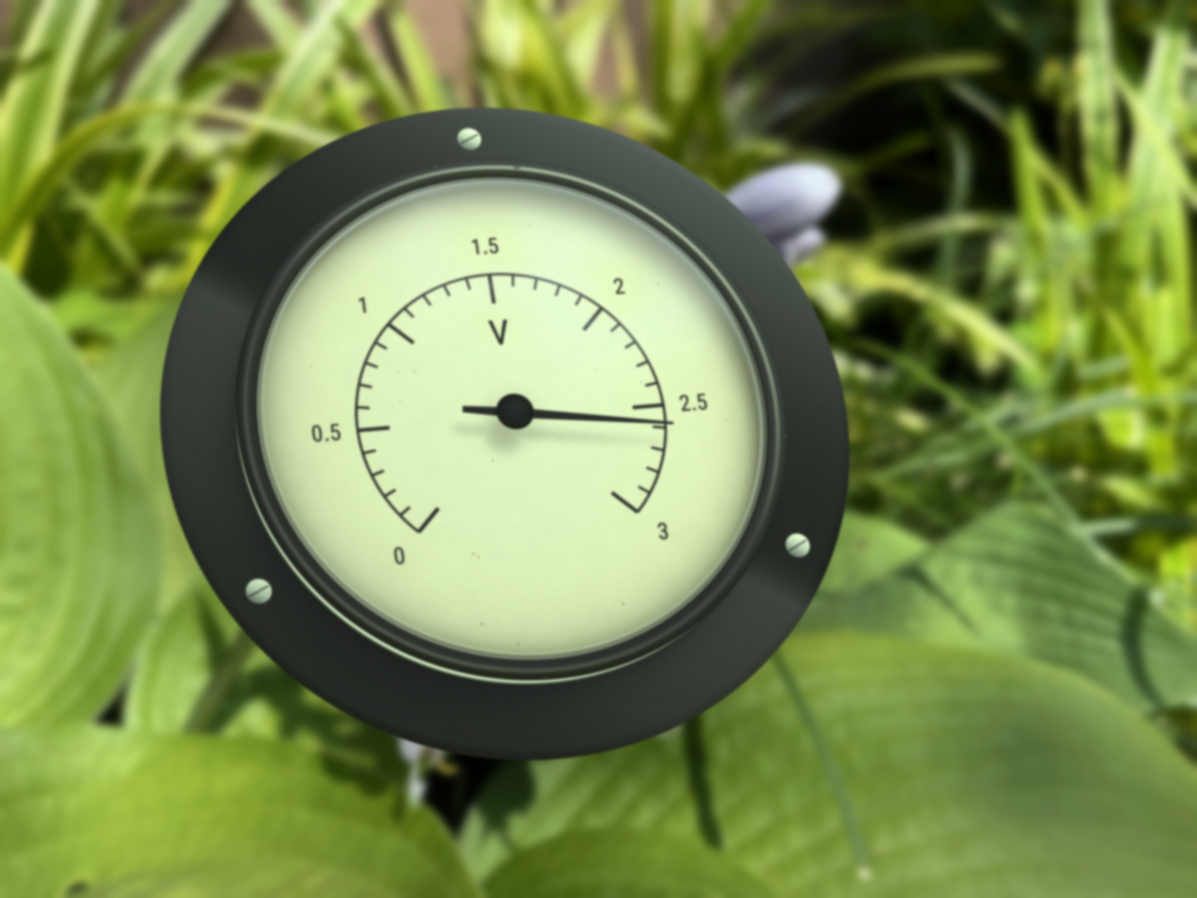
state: 2.6 V
